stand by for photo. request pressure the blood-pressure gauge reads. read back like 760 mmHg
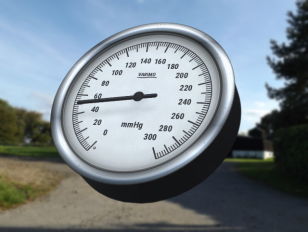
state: 50 mmHg
